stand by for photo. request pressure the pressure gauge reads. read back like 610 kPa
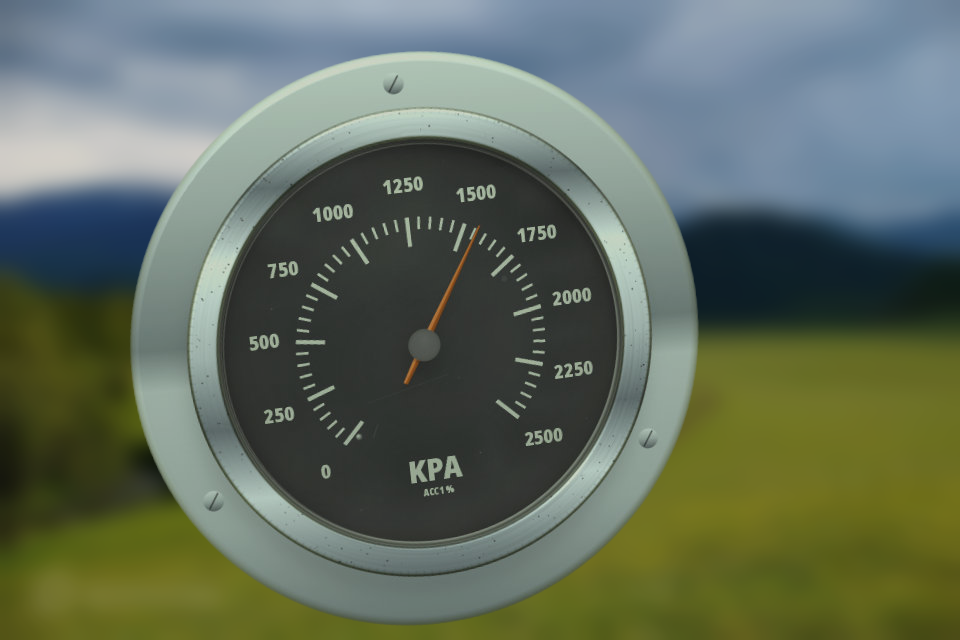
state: 1550 kPa
